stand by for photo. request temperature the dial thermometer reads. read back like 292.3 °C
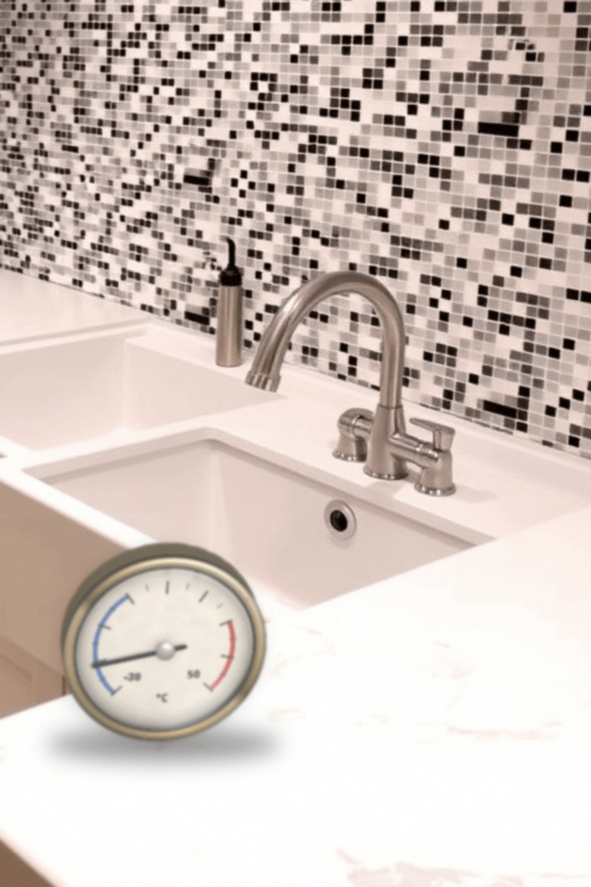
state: -20 °C
